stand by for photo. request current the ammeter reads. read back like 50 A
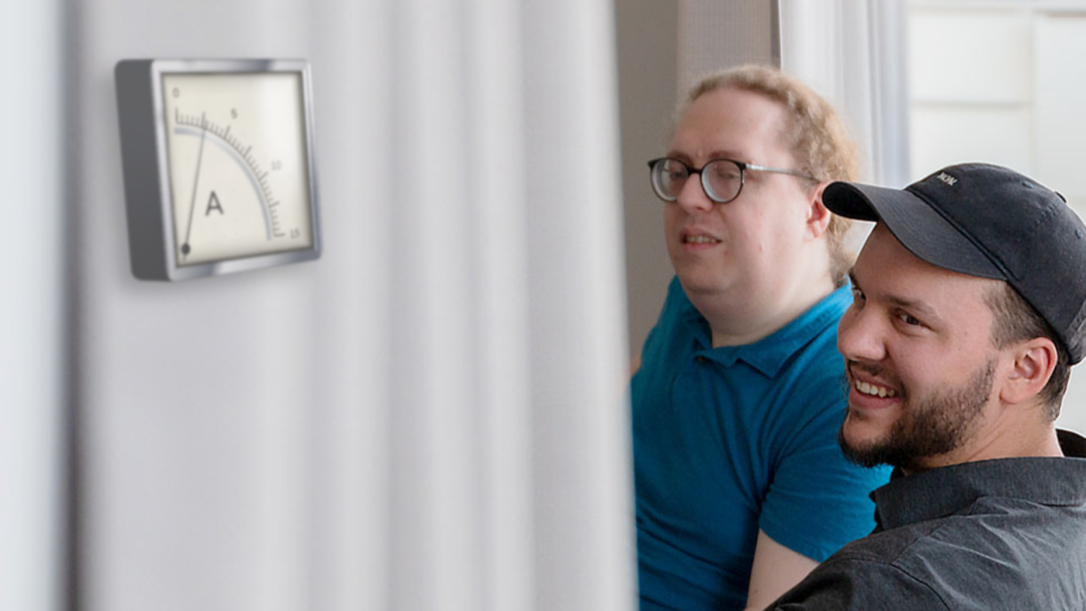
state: 2.5 A
